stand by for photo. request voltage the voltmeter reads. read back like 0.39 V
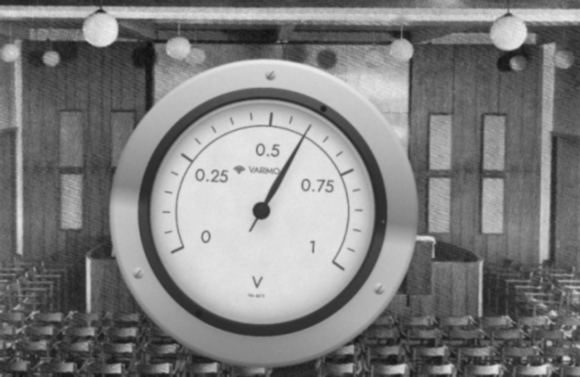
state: 0.6 V
